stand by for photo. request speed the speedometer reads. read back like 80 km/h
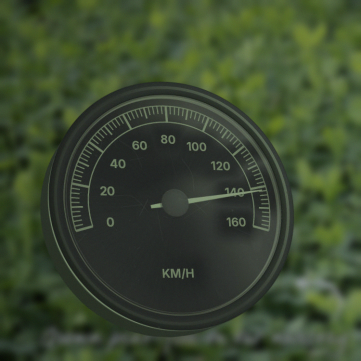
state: 142 km/h
